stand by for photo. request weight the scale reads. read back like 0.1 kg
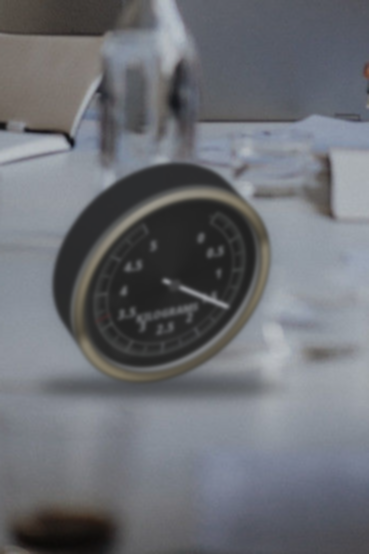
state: 1.5 kg
